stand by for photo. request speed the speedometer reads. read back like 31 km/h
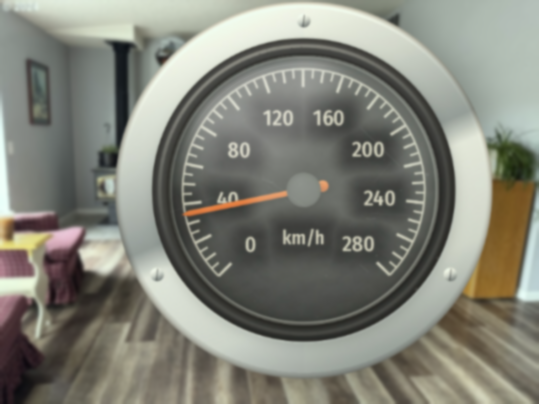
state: 35 km/h
